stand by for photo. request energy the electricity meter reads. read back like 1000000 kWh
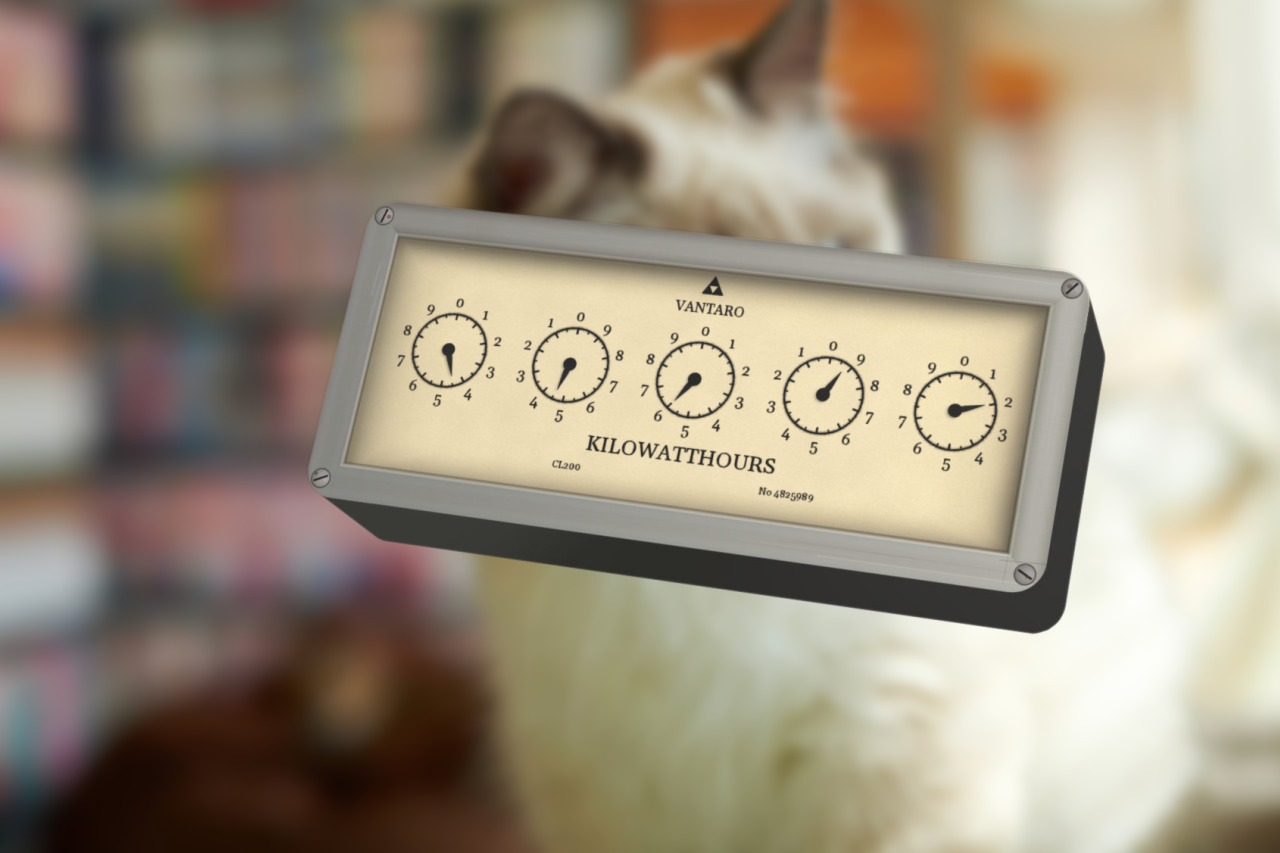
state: 44592 kWh
